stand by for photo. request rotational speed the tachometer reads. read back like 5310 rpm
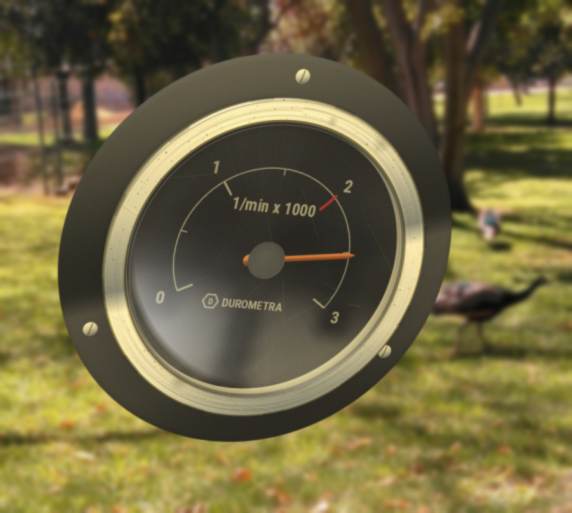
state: 2500 rpm
